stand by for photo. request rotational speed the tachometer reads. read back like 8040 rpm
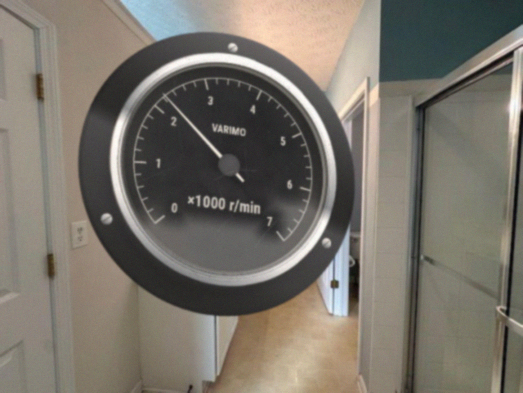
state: 2200 rpm
